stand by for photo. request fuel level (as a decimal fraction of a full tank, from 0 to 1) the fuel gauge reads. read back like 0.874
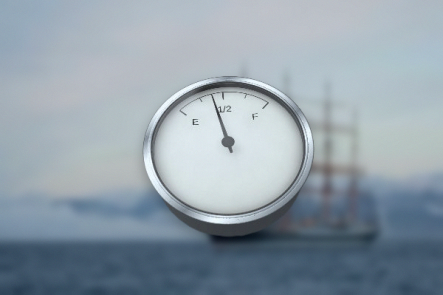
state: 0.375
